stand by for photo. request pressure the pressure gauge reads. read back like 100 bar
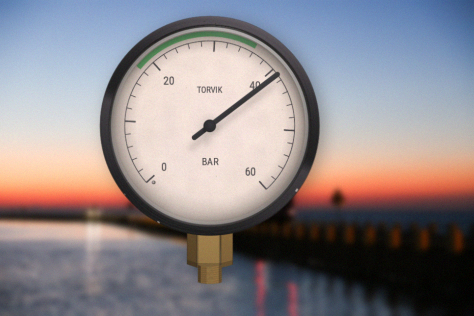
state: 41 bar
